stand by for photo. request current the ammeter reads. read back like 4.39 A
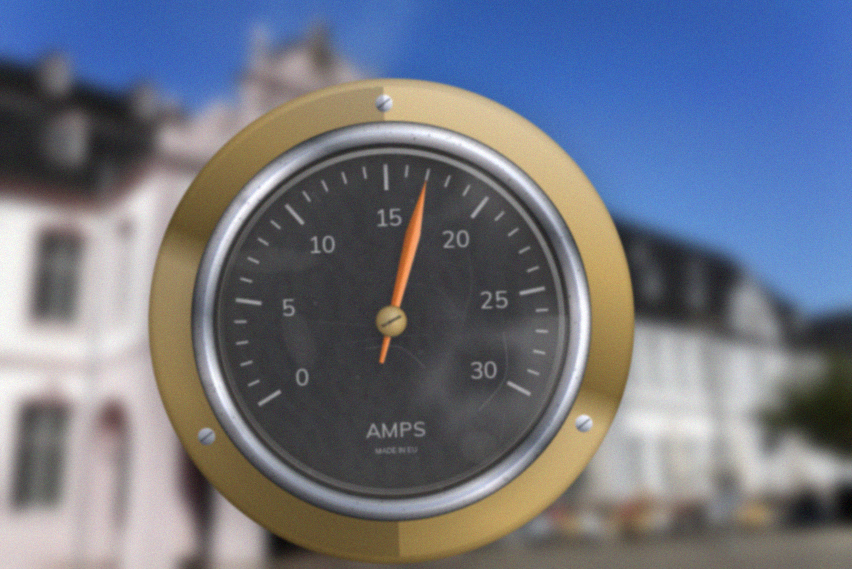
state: 17 A
